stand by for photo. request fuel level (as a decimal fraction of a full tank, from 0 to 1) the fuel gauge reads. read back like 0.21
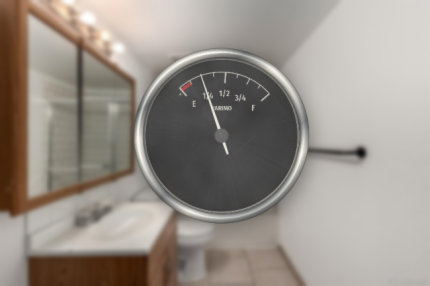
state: 0.25
